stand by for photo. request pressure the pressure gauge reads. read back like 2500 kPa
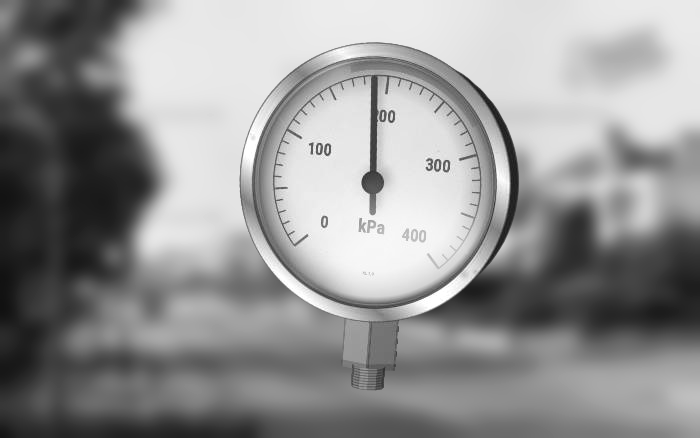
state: 190 kPa
